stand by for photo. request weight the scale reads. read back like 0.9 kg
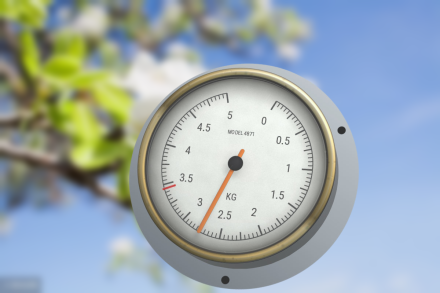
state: 2.75 kg
